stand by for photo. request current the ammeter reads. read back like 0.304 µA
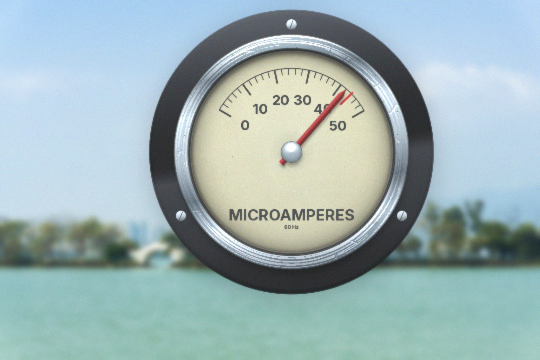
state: 42 µA
